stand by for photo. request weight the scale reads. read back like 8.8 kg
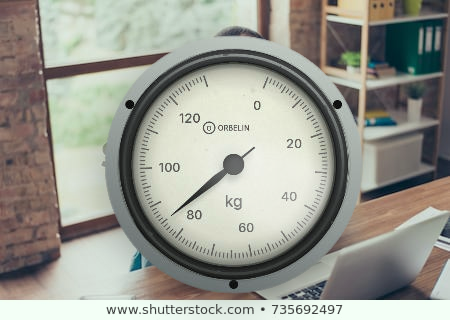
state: 85 kg
